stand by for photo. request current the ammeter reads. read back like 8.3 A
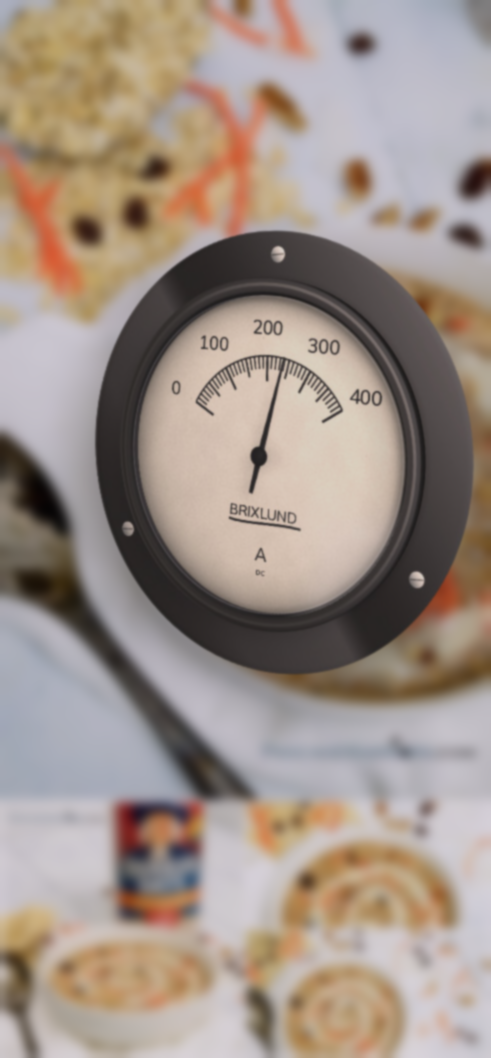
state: 250 A
